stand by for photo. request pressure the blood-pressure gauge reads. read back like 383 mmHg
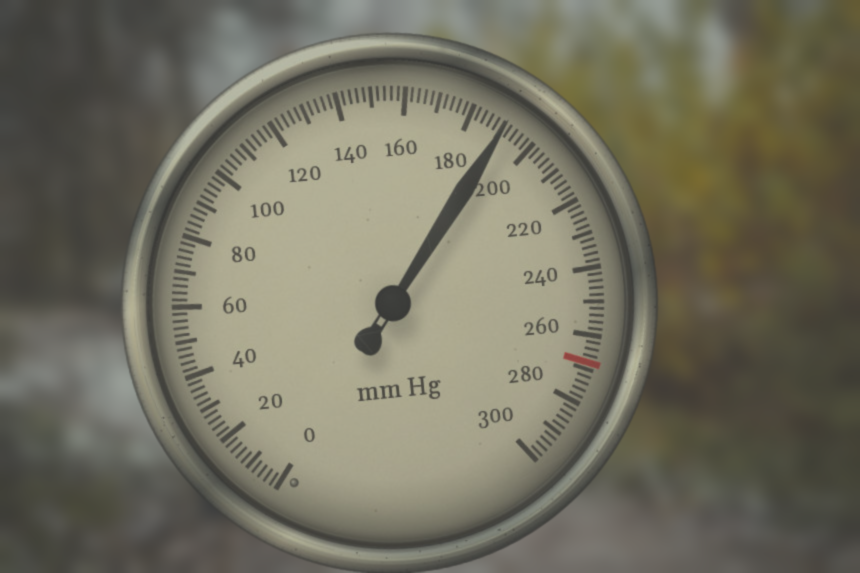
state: 190 mmHg
